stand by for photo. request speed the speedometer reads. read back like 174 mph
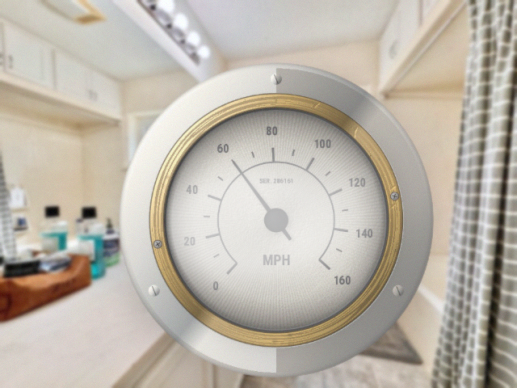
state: 60 mph
